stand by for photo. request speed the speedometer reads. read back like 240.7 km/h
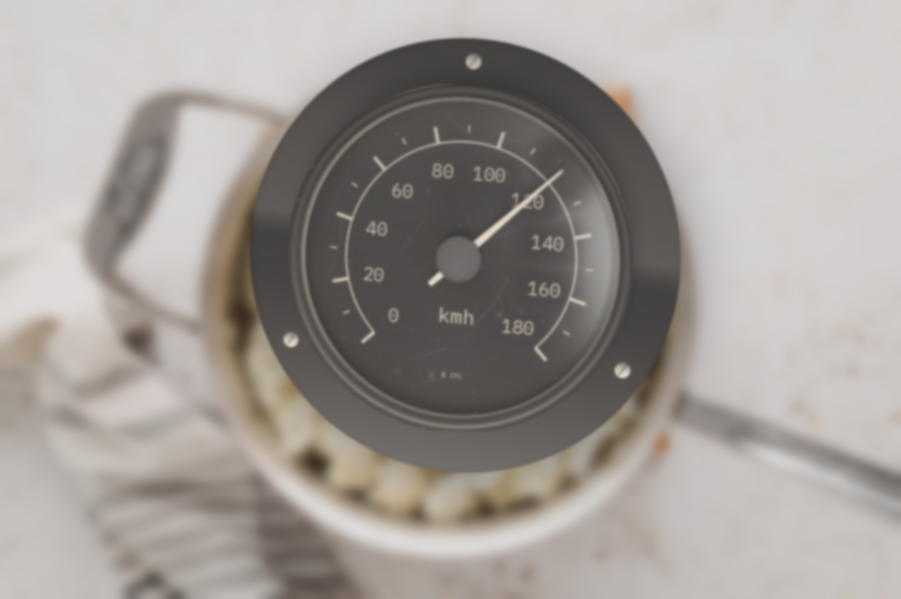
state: 120 km/h
